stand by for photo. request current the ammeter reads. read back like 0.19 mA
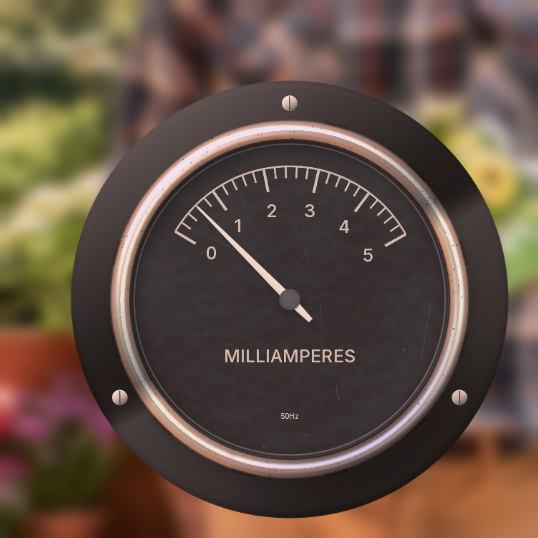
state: 0.6 mA
